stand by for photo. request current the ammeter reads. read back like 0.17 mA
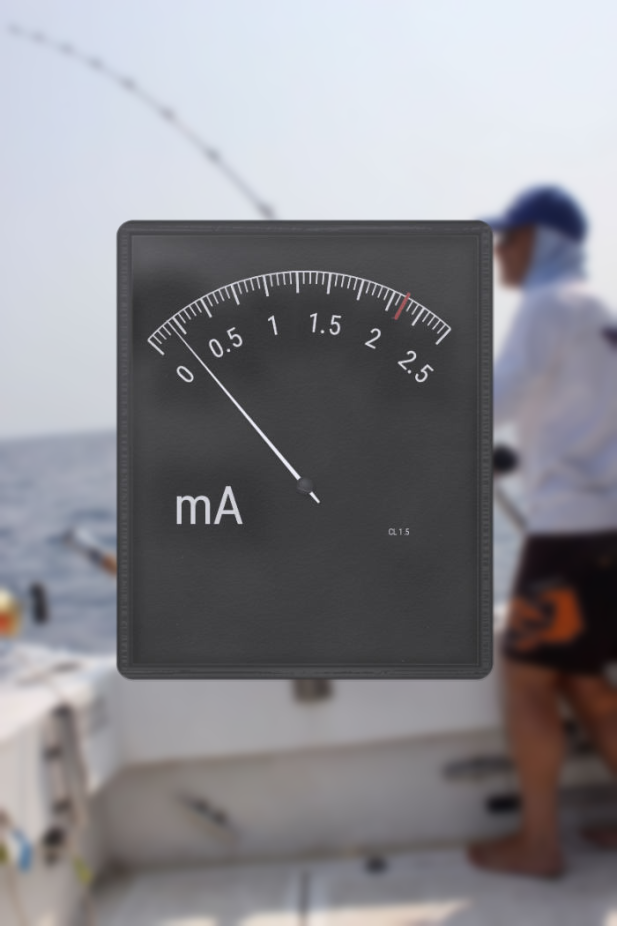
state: 0.2 mA
